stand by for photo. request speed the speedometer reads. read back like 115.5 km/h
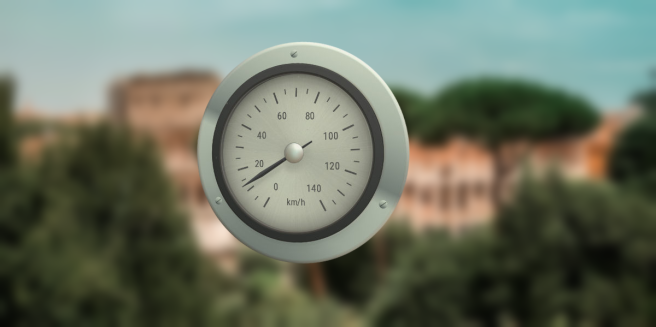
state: 12.5 km/h
